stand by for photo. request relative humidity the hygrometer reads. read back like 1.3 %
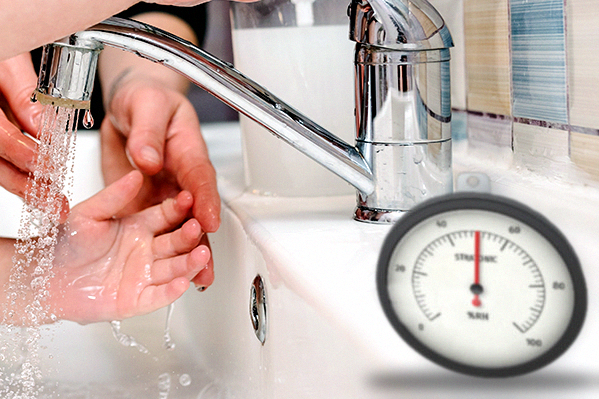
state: 50 %
